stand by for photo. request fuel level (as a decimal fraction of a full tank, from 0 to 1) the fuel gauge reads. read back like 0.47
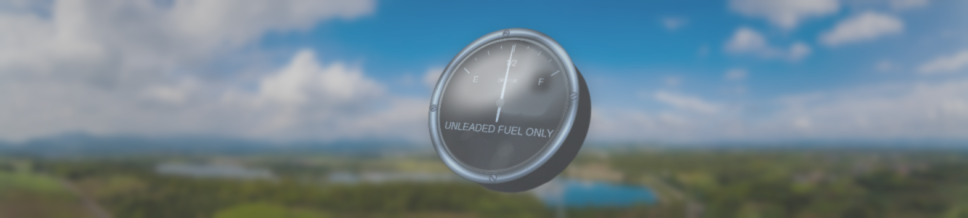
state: 0.5
